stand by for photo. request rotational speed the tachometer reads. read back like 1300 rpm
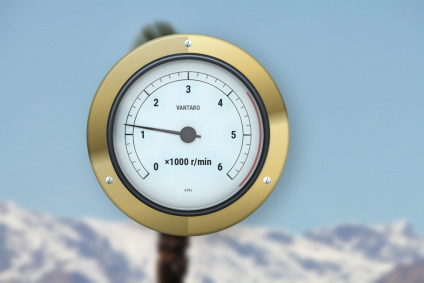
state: 1200 rpm
